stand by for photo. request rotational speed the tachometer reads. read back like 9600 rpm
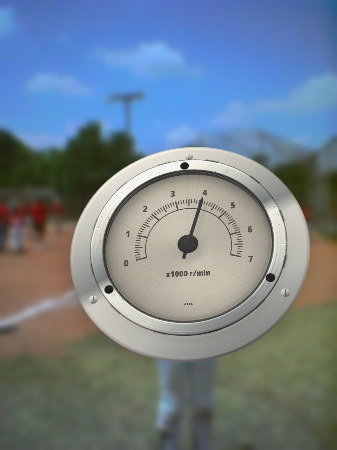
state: 4000 rpm
